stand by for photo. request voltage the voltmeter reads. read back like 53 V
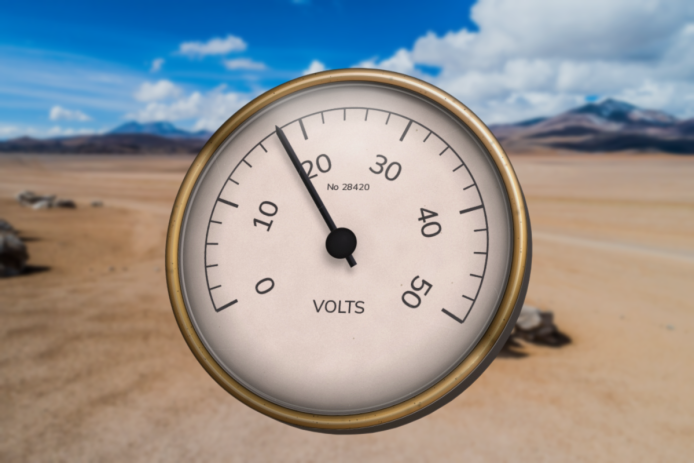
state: 18 V
